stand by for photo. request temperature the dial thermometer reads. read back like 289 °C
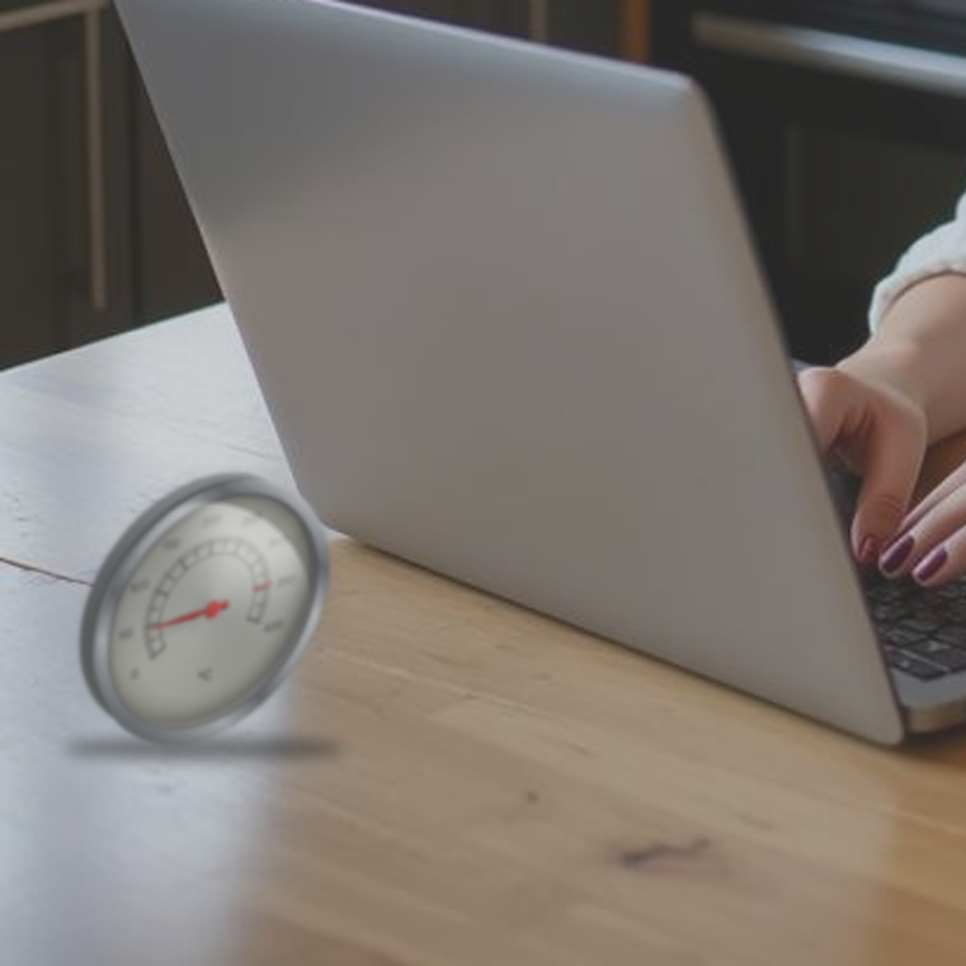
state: 50 °C
